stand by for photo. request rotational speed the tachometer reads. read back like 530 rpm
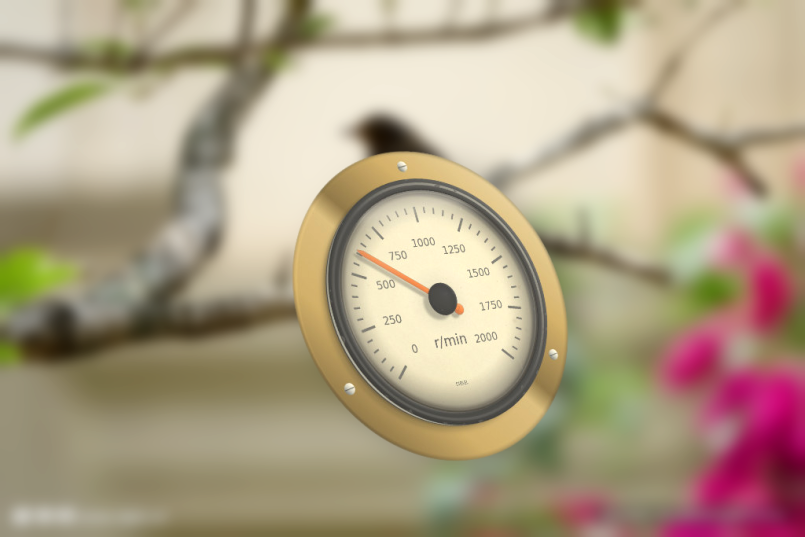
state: 600 rpm
